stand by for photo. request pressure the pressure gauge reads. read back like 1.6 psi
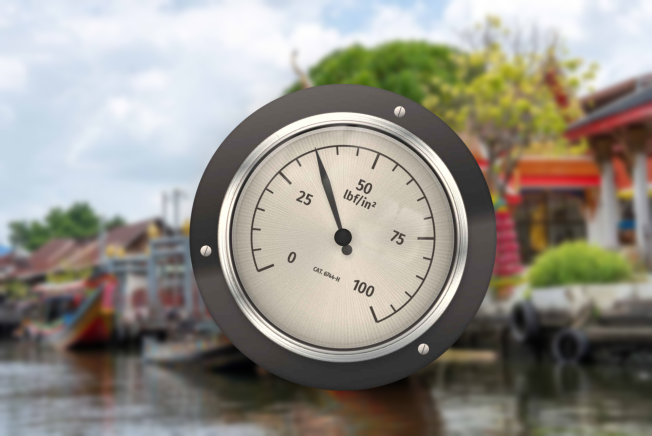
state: 35 psi
